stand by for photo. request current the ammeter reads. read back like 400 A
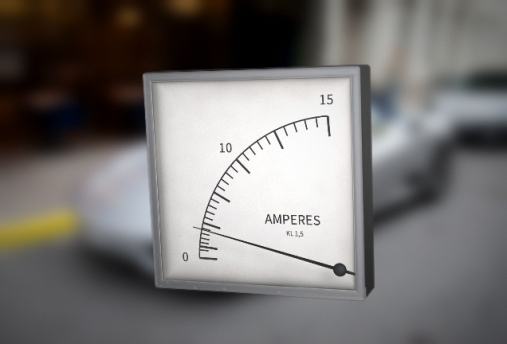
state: 4.5 A
